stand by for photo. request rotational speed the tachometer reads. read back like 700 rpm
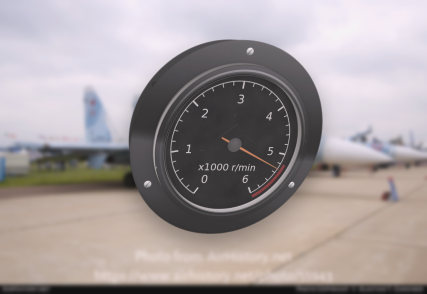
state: 5300 rpm
